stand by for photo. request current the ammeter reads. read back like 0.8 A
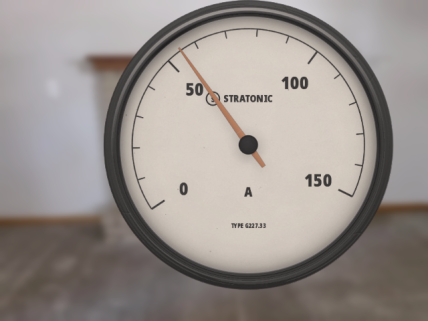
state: 55 A
